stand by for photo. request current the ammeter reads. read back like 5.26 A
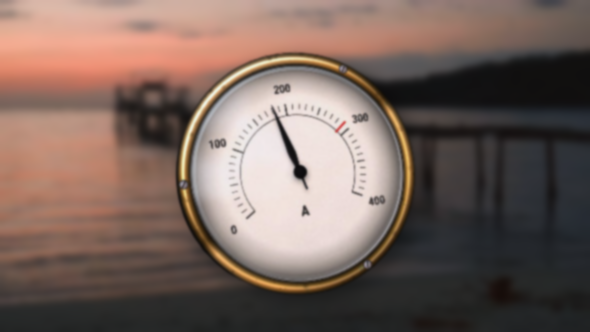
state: 180 A
